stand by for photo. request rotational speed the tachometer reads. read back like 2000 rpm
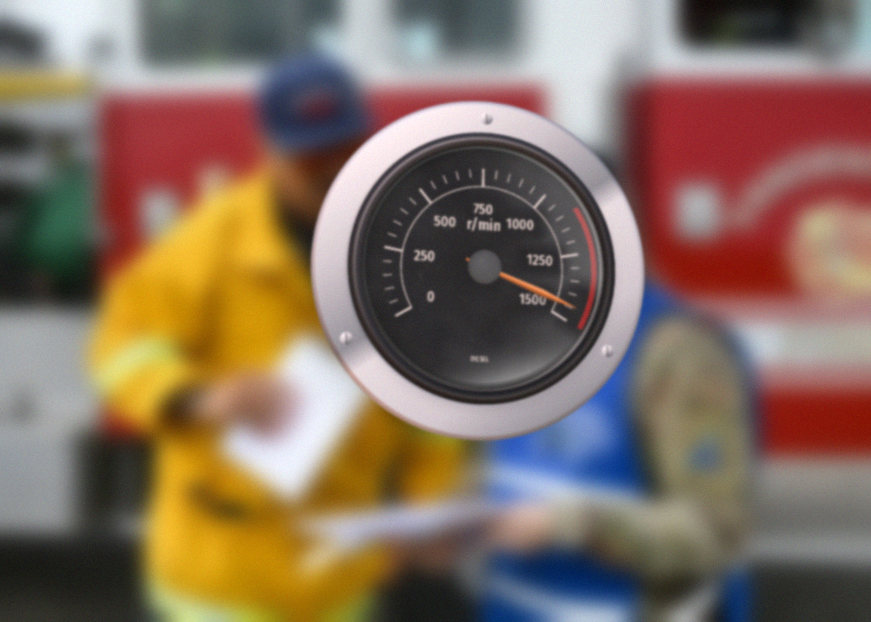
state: 1450 rpm
